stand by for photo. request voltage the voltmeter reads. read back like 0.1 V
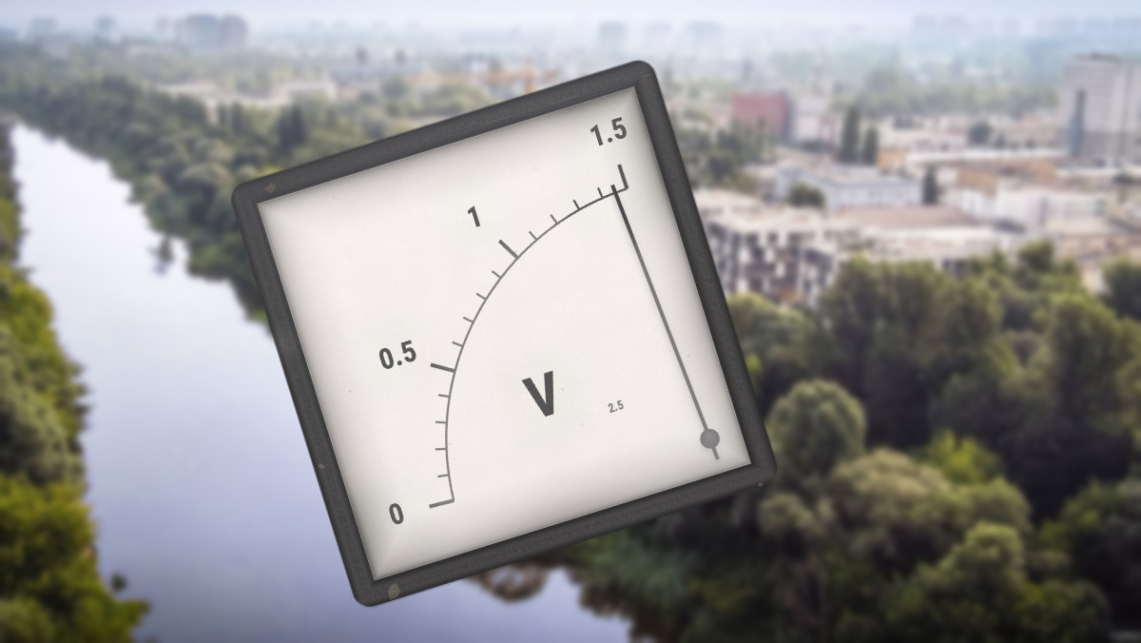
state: 1.45 V
